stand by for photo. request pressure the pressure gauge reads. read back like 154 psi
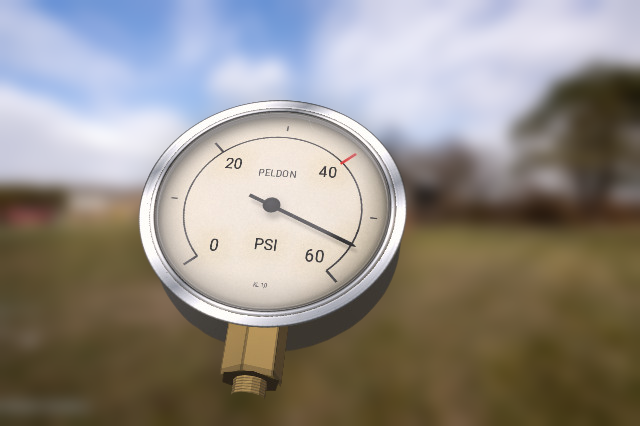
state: 55 psi
